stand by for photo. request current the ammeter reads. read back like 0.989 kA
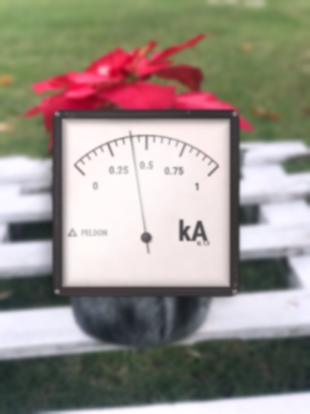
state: 0.4 kA
